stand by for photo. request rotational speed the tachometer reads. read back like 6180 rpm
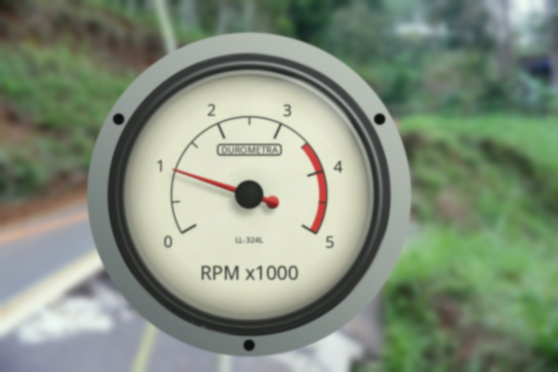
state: 1000 rpm
